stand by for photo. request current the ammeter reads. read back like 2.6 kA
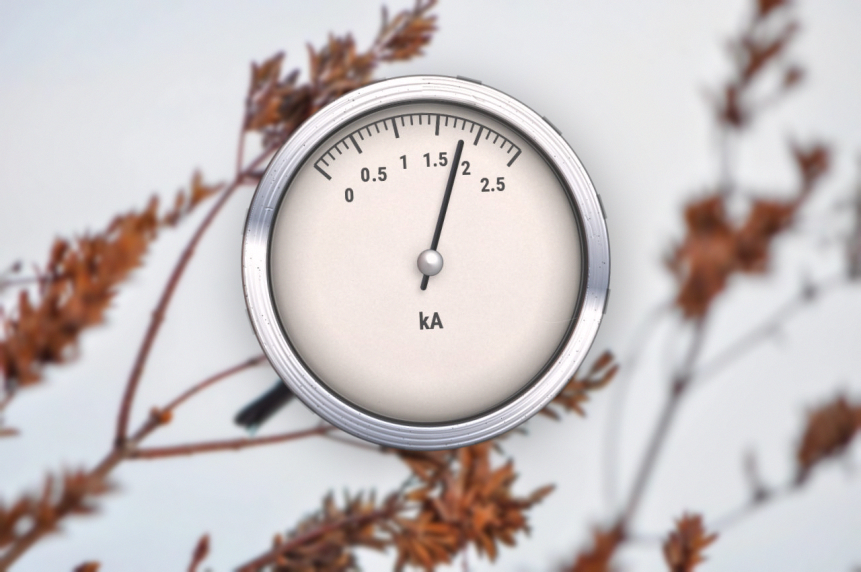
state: 1.8 kA
